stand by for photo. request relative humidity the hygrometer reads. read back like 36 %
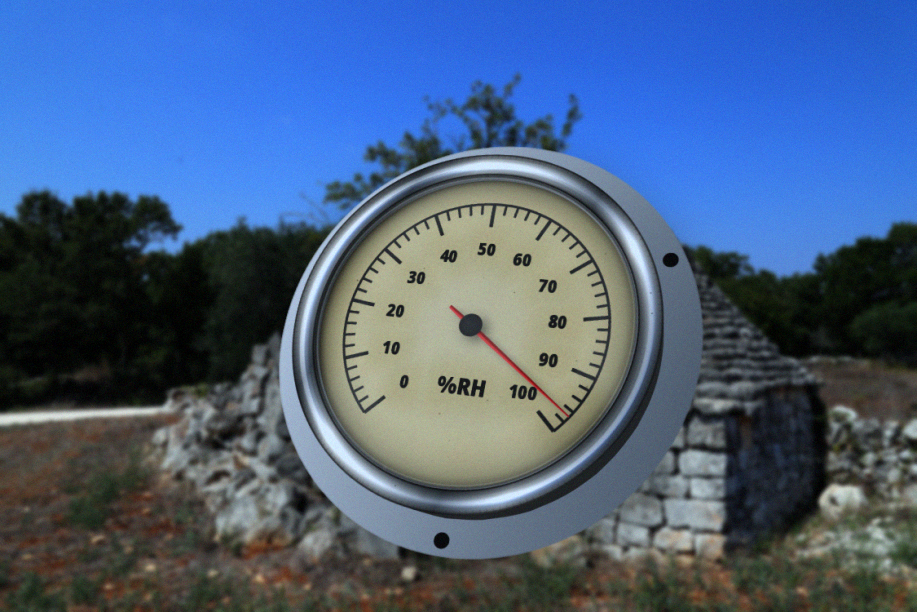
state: 97 %
